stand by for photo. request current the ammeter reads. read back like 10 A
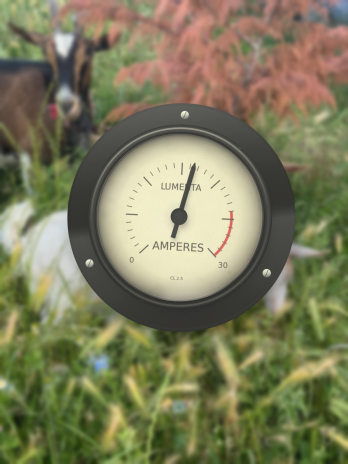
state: 16.5 A
